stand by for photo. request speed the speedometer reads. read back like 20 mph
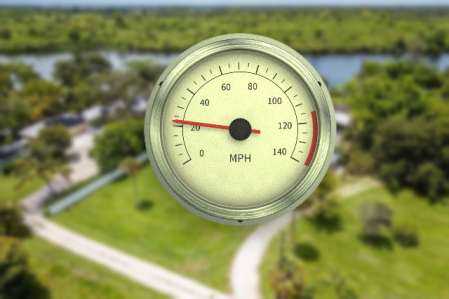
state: 22.5 mph
